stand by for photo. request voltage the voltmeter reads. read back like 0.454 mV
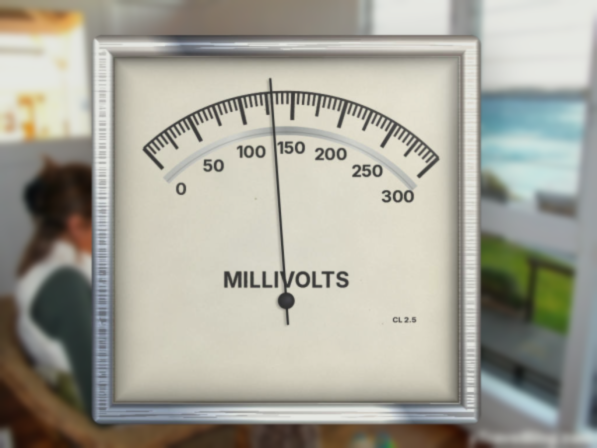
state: 130 mV
